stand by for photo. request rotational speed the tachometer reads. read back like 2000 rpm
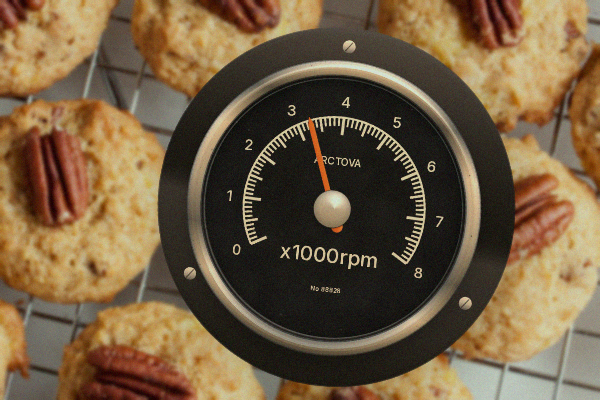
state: 3300 rpm
